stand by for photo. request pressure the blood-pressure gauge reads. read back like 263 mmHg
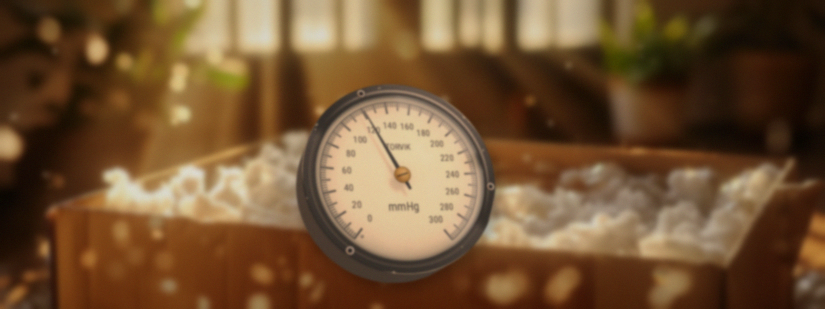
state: 120 mmHg
